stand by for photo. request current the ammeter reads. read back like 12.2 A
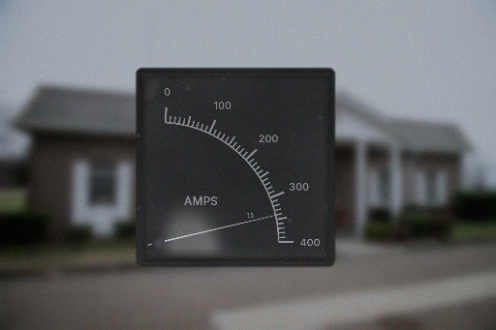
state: 340 A
